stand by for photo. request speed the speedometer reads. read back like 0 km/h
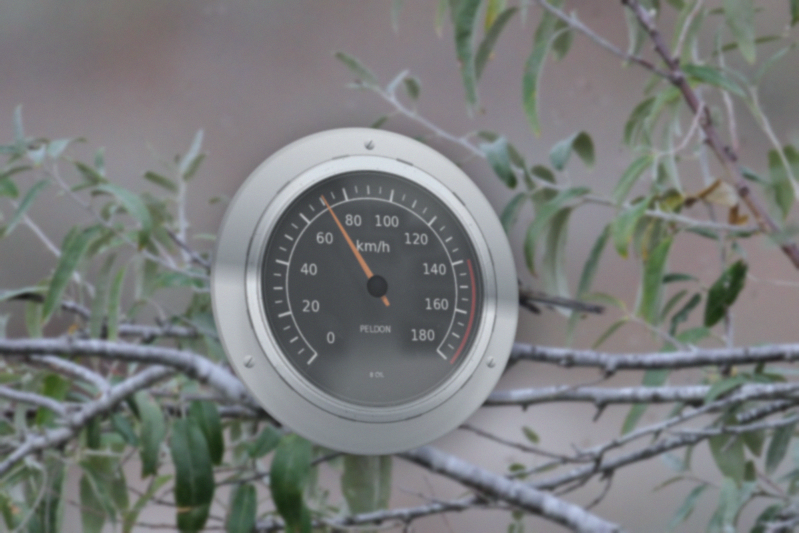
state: 70 km/h
